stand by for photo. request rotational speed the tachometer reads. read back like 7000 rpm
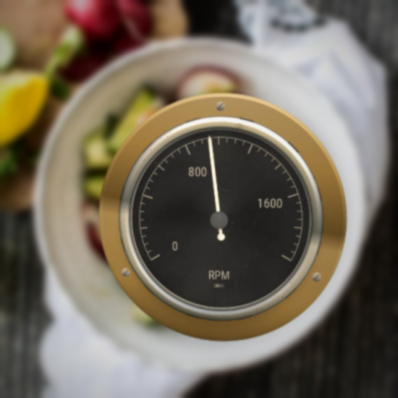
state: 950 rpm
